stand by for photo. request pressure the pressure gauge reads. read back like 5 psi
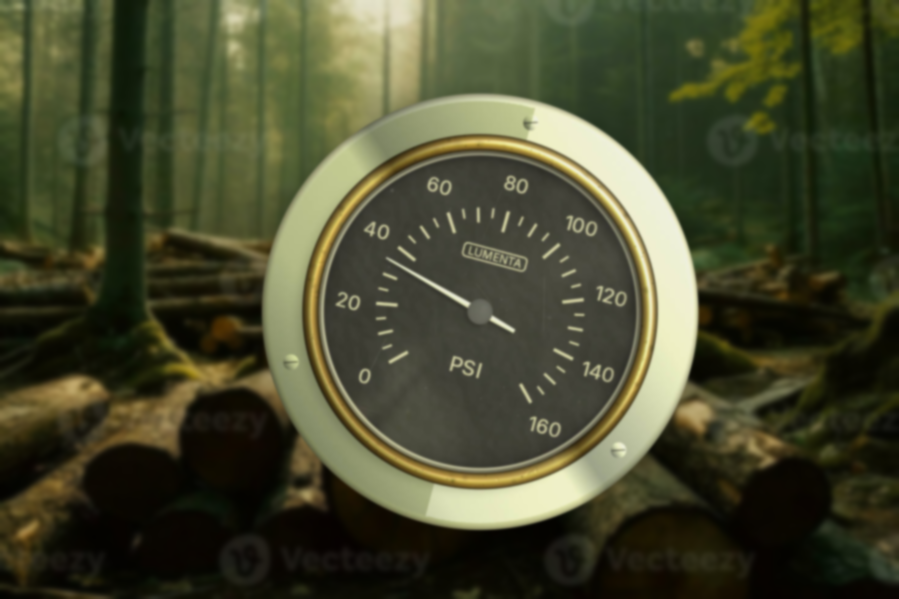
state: 35 psi
